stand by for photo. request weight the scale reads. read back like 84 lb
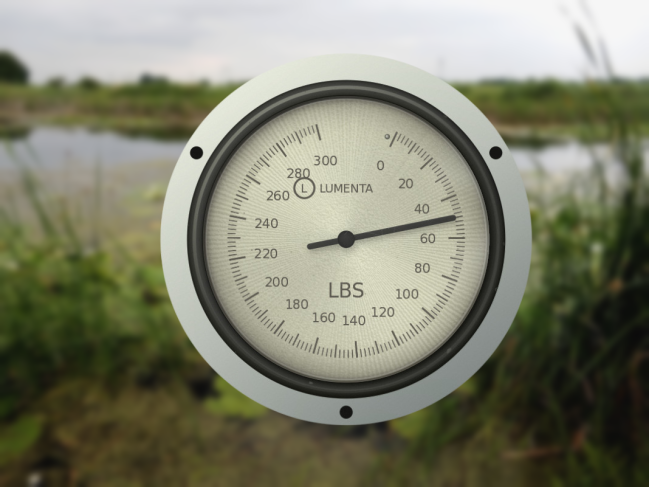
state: 50 lb
